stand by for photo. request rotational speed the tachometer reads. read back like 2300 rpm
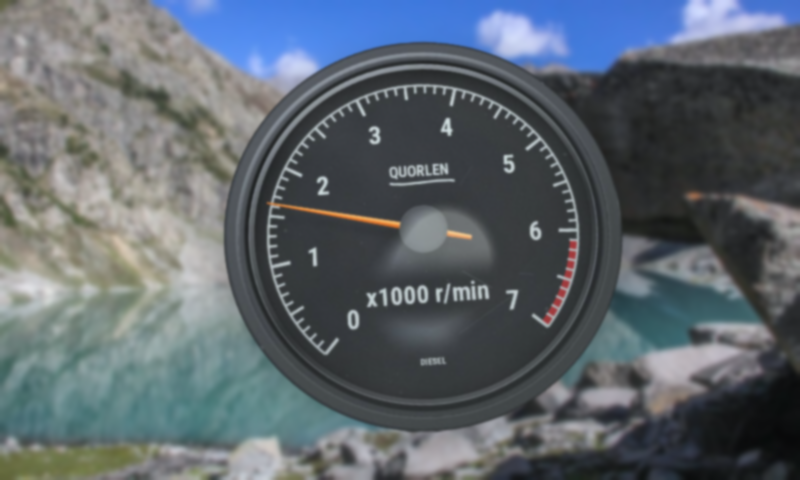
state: 1600 rpm
